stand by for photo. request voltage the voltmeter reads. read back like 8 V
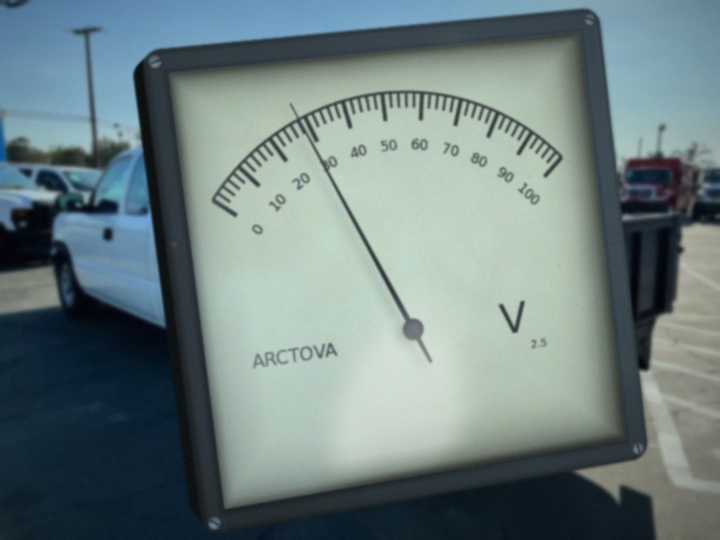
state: 28 V
